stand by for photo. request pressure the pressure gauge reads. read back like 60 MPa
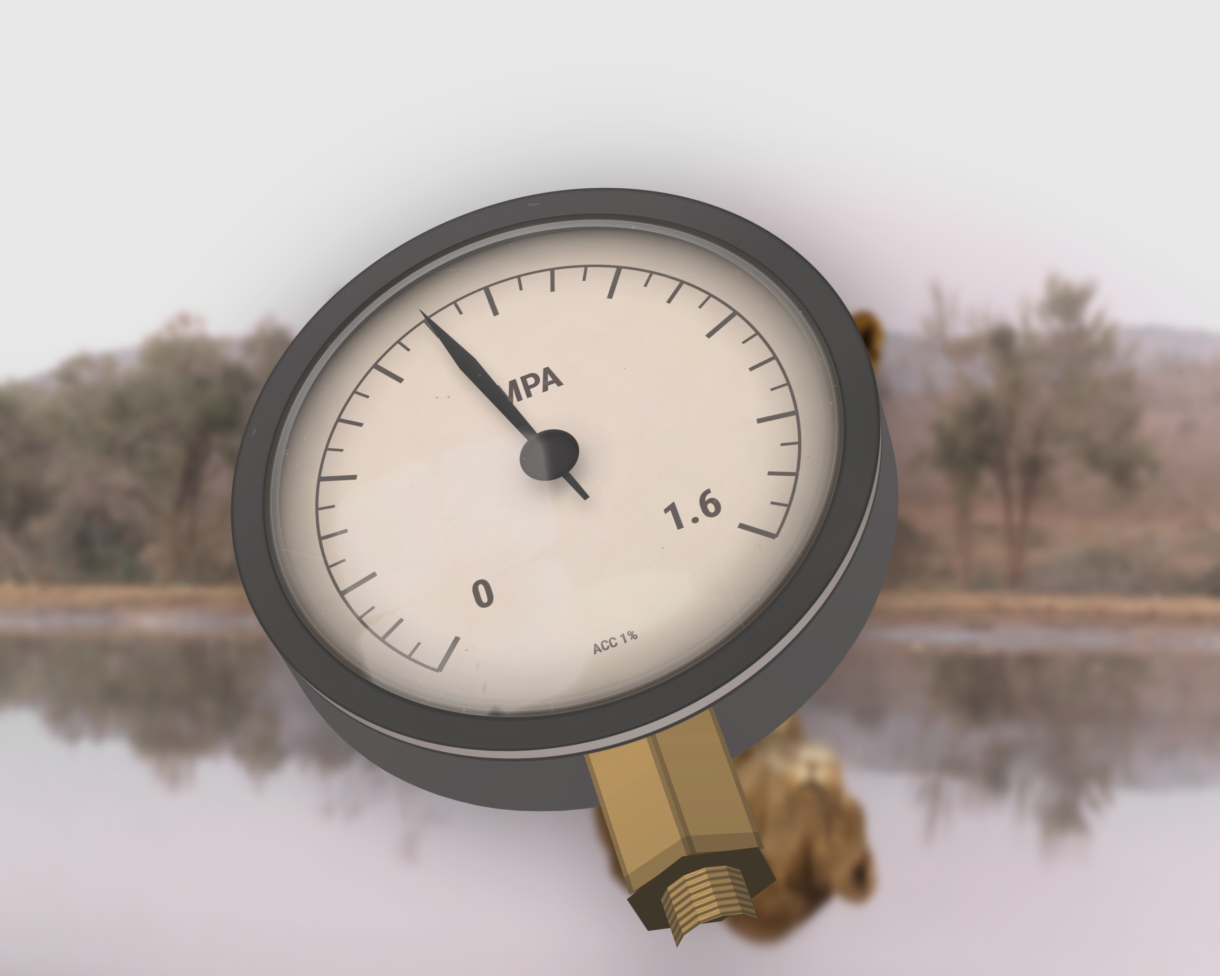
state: 0.7 MPa
